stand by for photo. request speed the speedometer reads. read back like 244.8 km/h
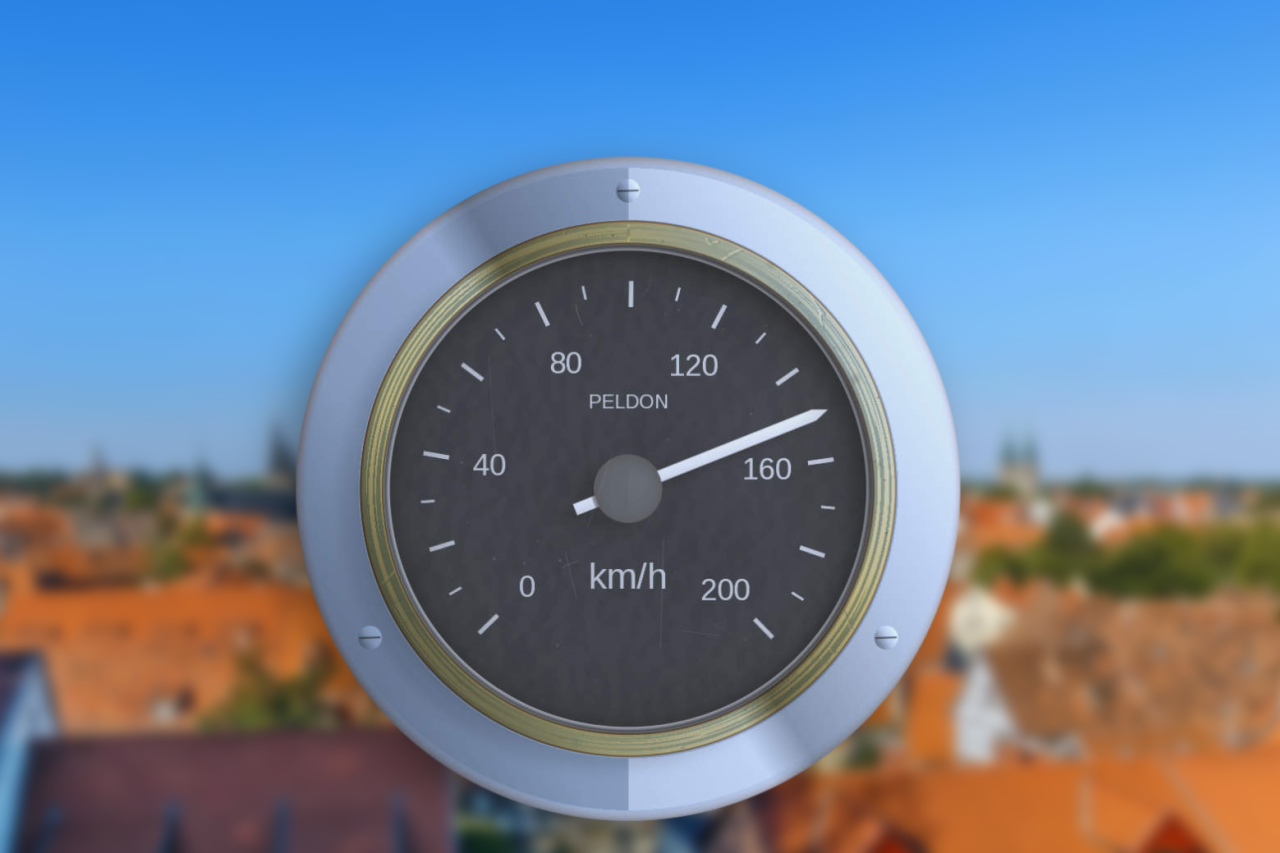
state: 150 km/h
